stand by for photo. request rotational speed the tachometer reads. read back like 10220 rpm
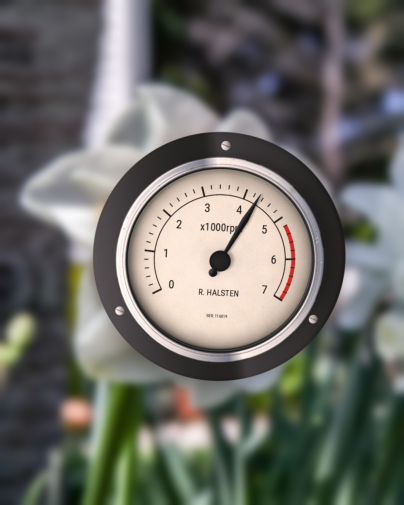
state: 4300 rpm
